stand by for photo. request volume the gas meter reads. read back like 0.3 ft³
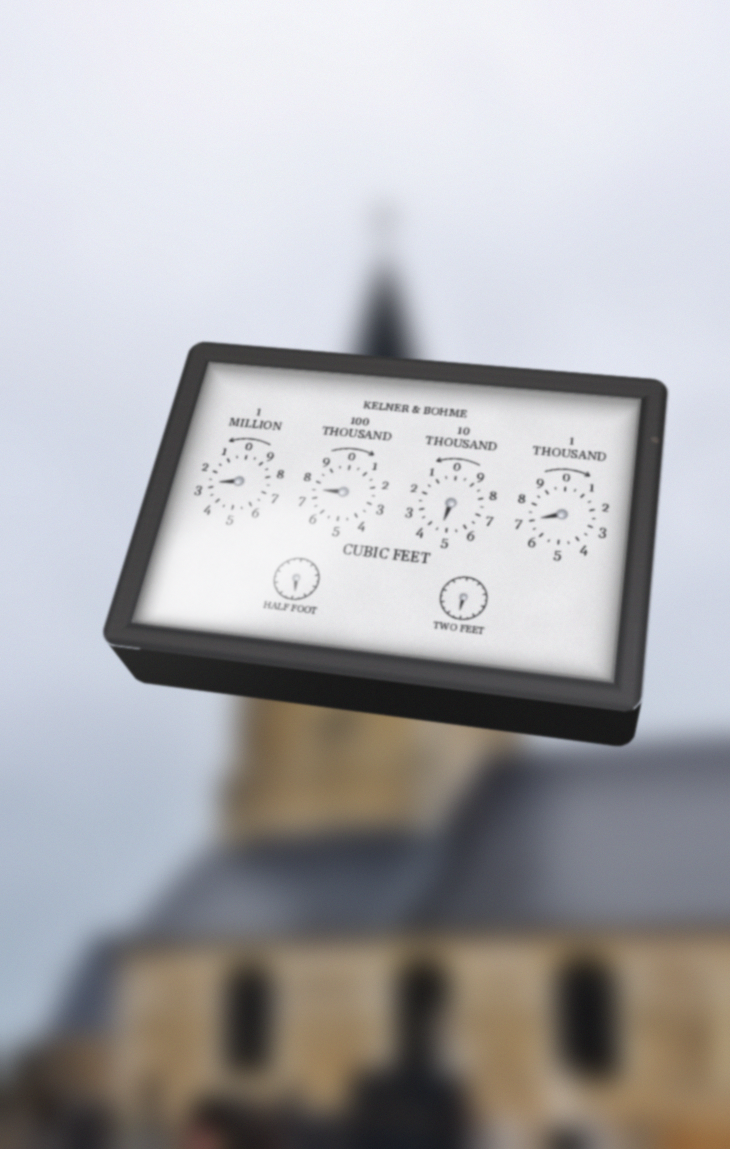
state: 274700 ft³
